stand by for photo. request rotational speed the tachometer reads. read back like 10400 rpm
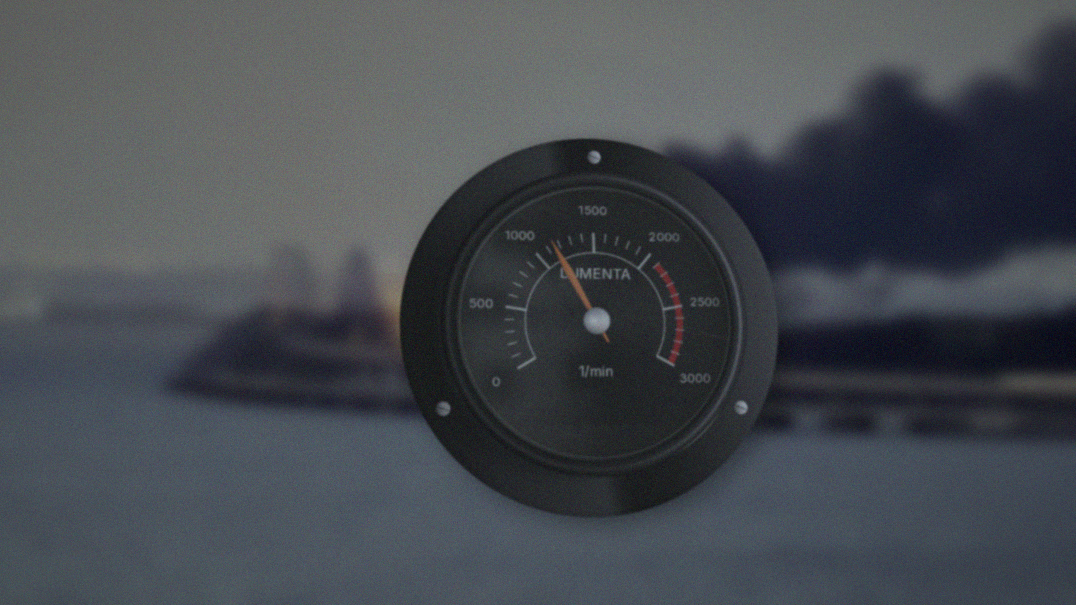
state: 1150 rpm
